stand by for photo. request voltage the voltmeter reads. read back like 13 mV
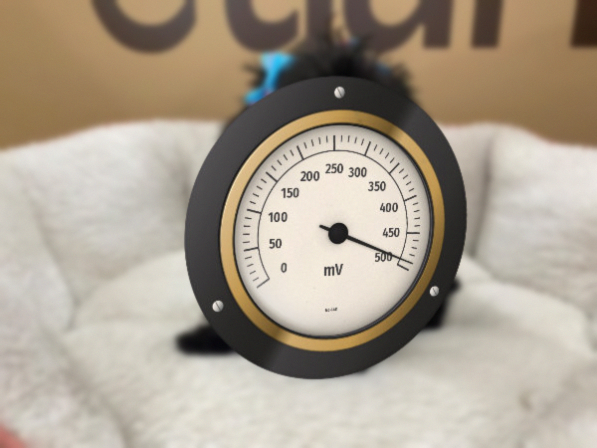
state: 490 mV
